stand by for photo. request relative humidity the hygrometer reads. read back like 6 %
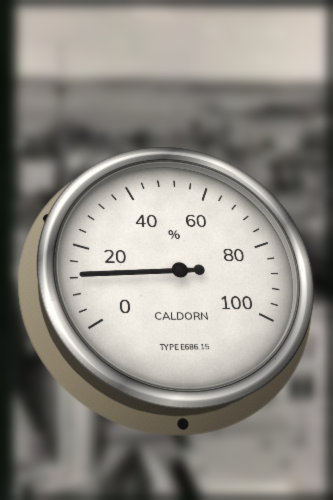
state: 12 %
